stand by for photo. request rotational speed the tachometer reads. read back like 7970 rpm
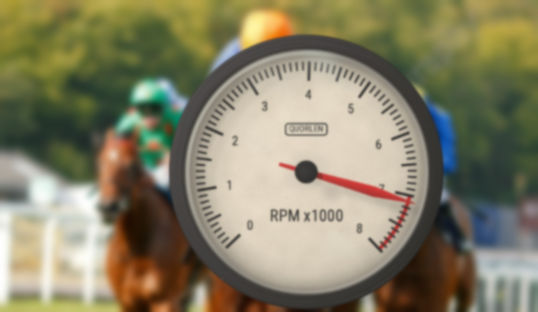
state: 7100 rpm
